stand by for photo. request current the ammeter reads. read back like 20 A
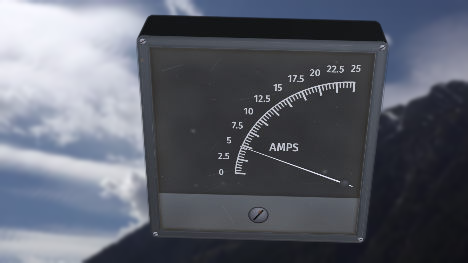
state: 5 A
